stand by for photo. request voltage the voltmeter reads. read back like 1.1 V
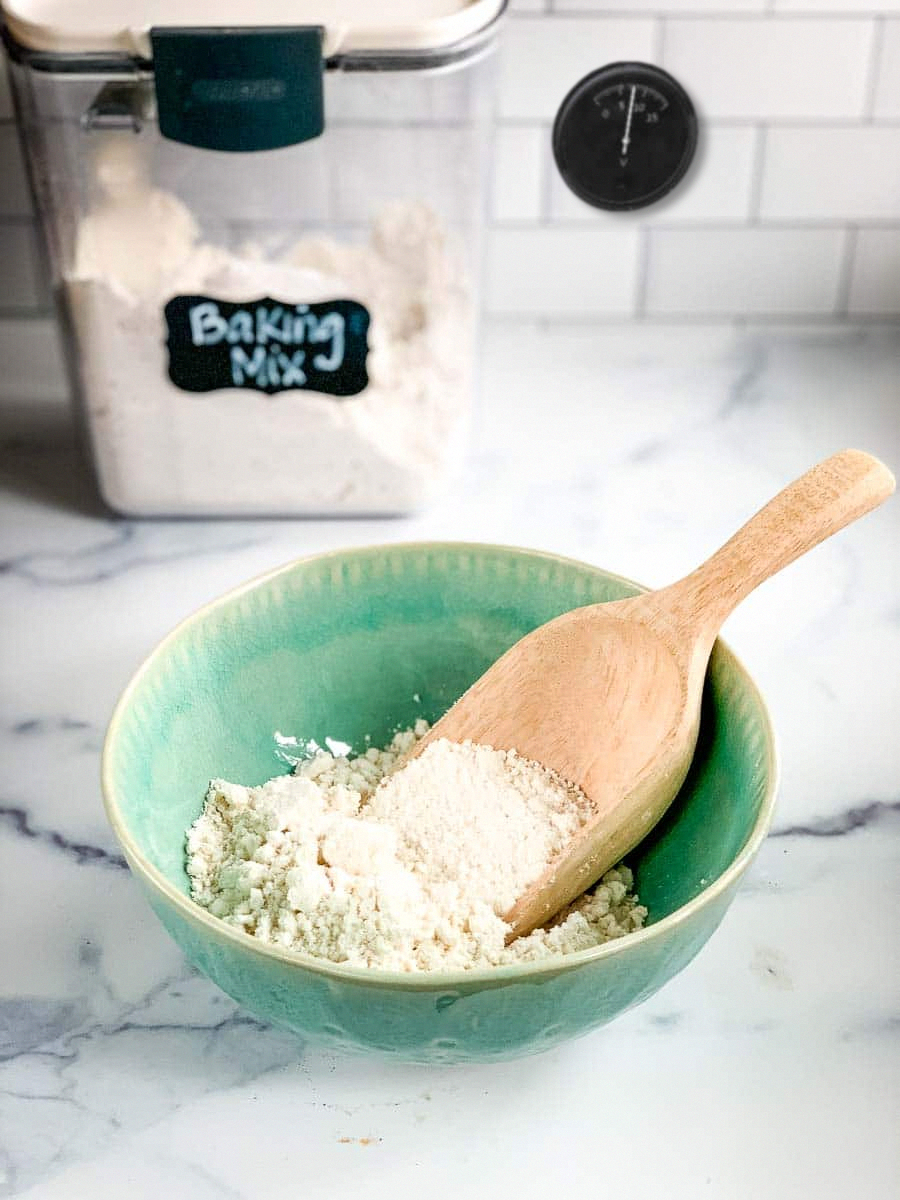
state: 7.5 V
